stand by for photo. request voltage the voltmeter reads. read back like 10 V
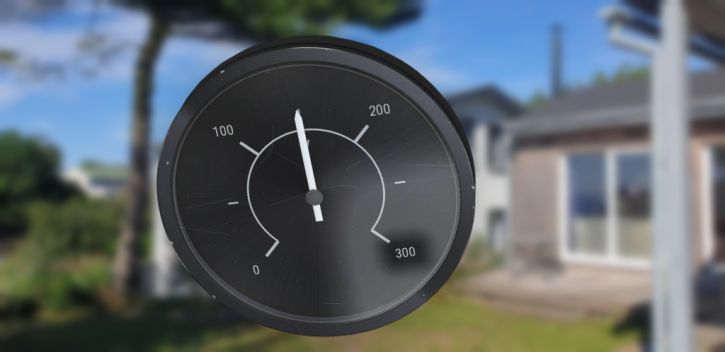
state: 150 V
